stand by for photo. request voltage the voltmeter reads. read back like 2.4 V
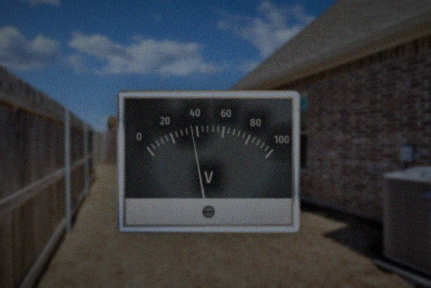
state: 36 V
